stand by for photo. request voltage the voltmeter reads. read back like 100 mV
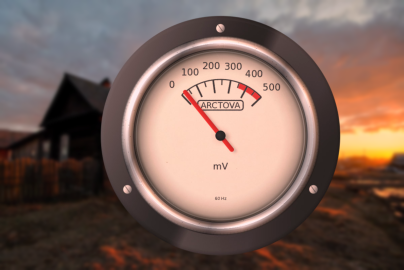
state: 25 mV
